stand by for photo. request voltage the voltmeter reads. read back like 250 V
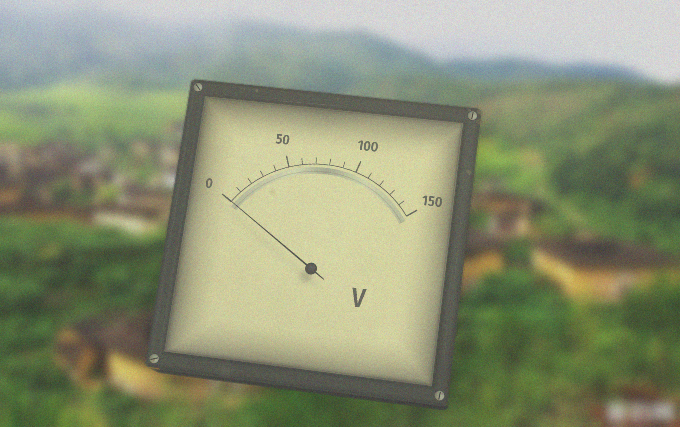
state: 0 V
